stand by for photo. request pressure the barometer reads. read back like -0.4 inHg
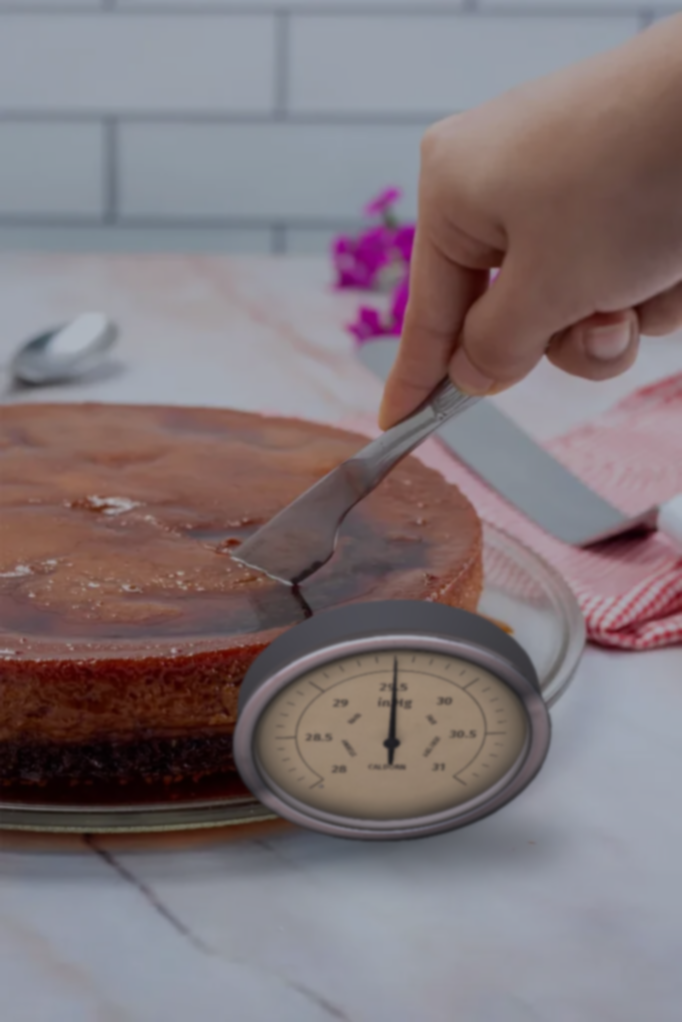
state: 29.5 inHg
